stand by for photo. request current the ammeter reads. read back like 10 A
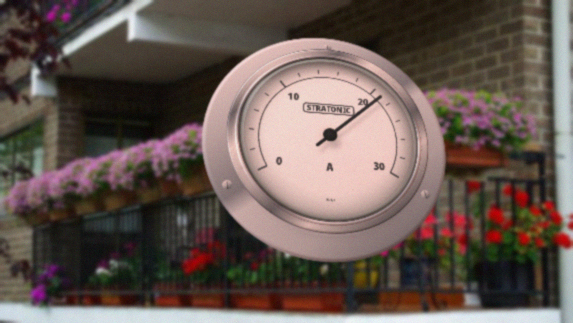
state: 21 A
